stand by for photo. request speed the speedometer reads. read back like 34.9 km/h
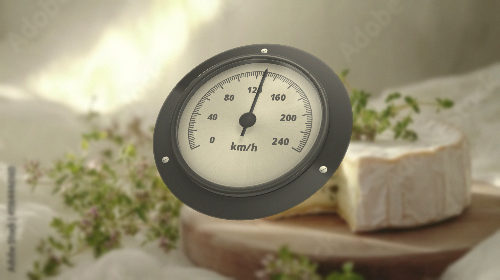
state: 130 km/h
